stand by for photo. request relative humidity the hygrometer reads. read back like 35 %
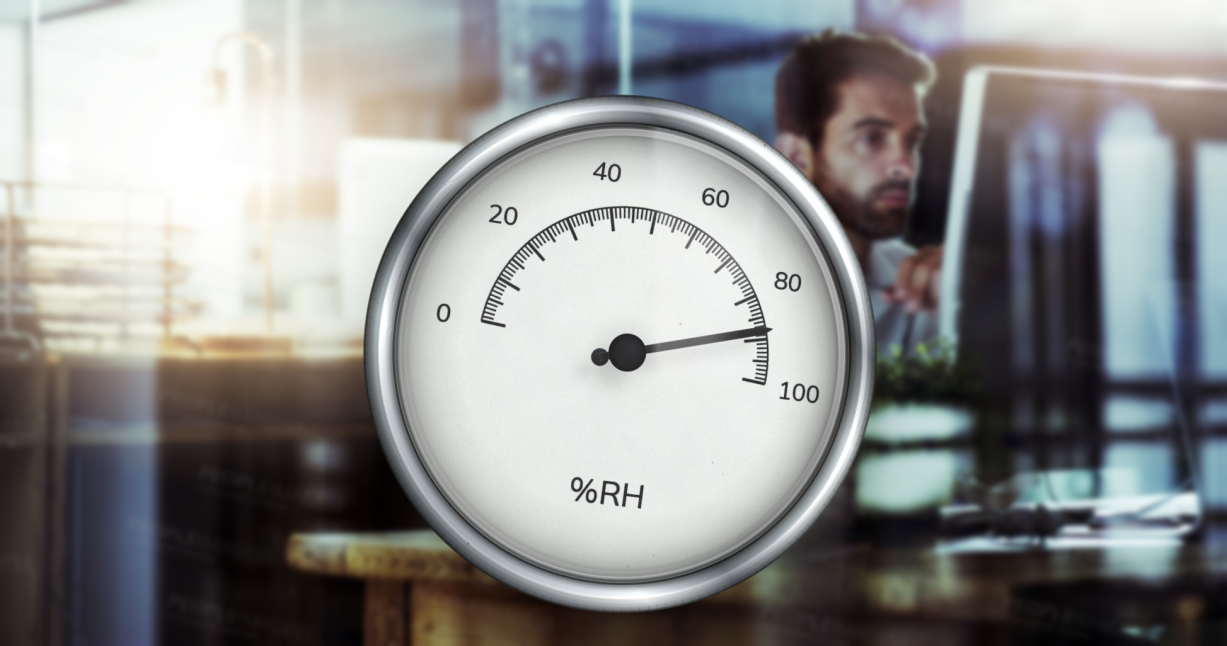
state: 88 %
